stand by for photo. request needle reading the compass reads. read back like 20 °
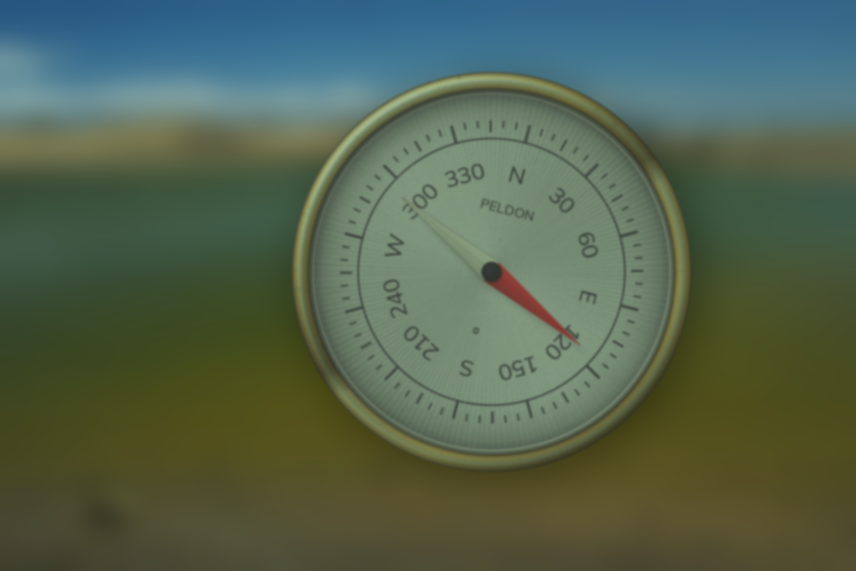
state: 115 °
